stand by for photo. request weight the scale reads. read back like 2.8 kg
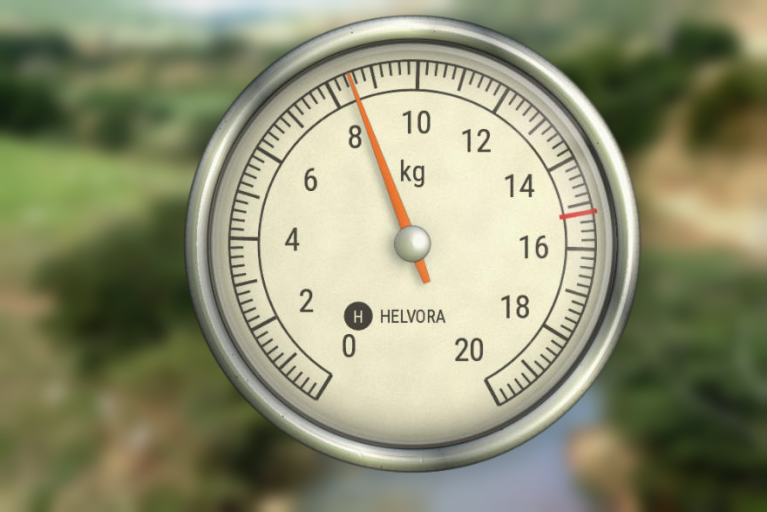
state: 8.5 kg
